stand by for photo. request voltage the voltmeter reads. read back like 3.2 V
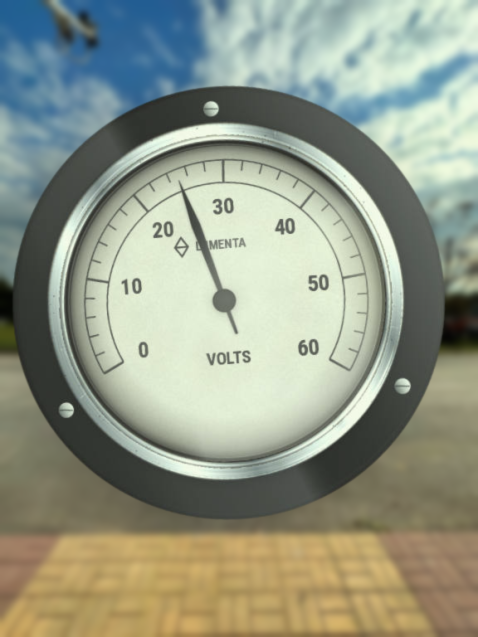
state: 25 V
